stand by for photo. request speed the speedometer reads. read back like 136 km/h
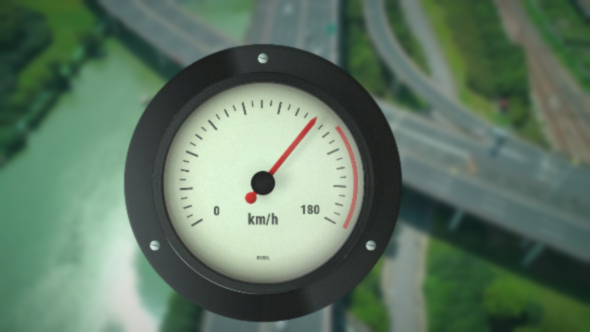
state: 120 km/h
